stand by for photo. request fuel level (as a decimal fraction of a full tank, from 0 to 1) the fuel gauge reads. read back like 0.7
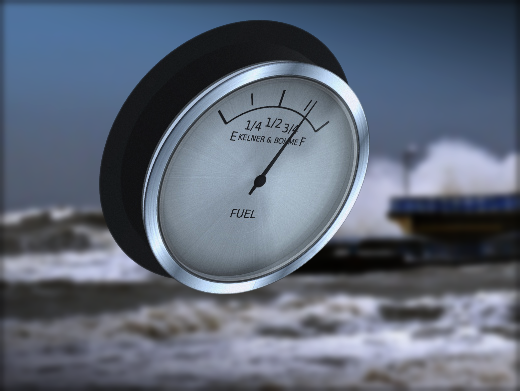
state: 0.75
